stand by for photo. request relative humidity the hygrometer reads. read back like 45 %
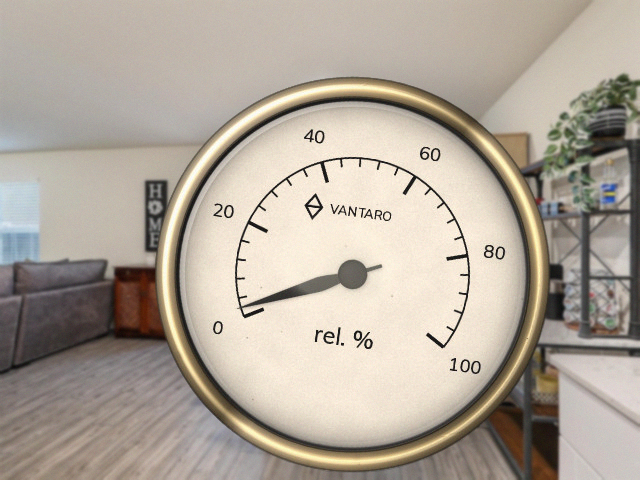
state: 2 %
